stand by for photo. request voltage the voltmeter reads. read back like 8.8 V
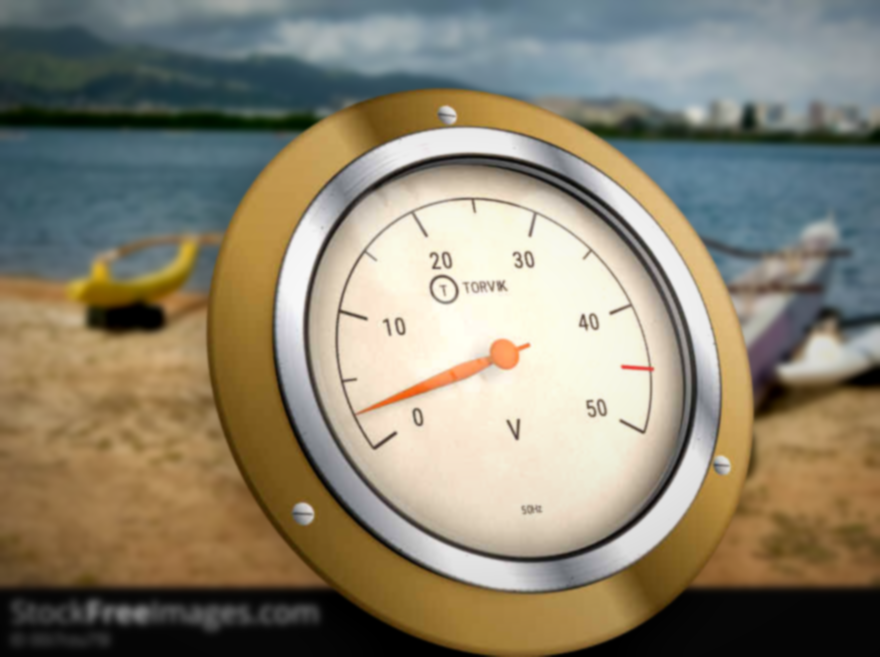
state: 2.5 V
